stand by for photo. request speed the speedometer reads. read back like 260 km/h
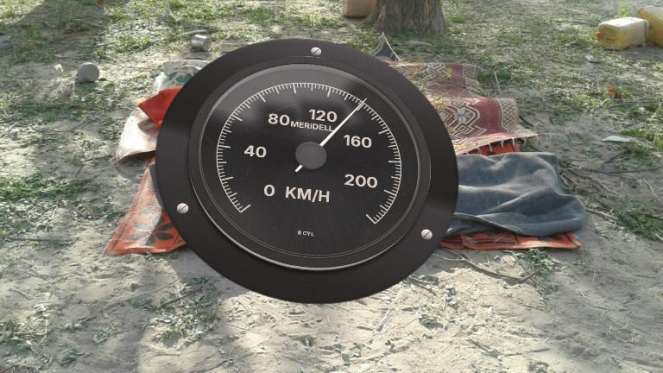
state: 140 km/h
